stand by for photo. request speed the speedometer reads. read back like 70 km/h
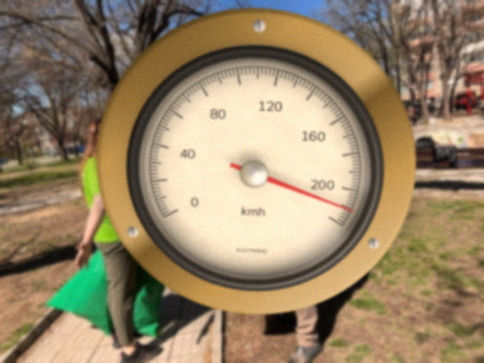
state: 210 km/h
